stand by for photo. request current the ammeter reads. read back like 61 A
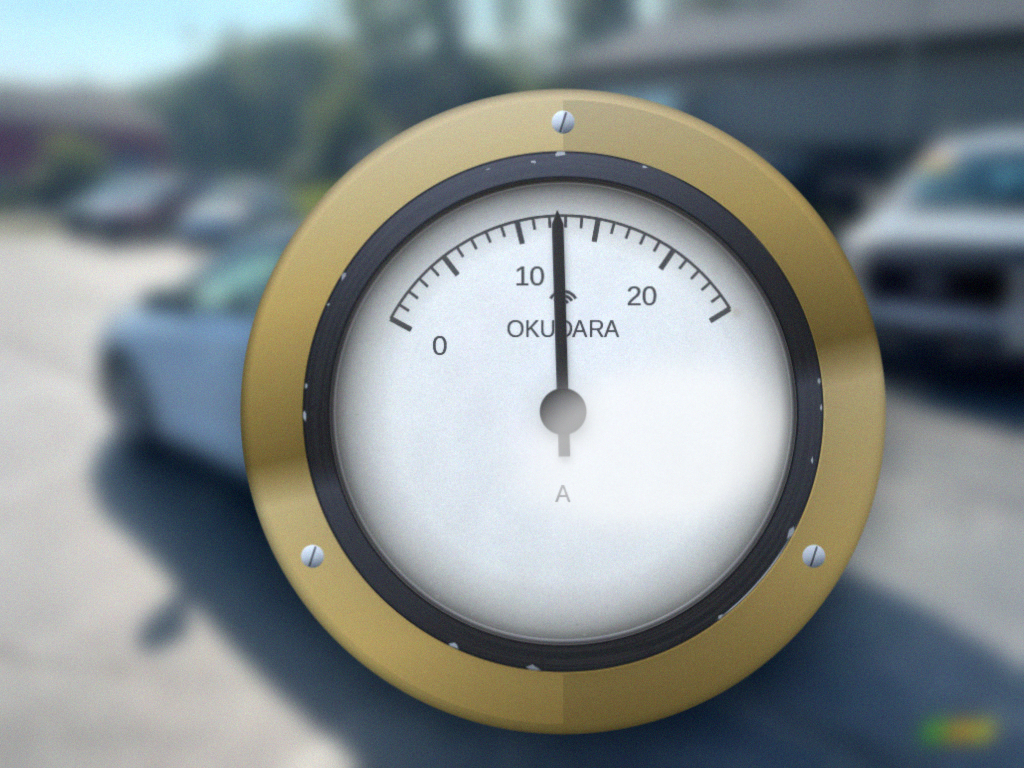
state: 12.5 A
